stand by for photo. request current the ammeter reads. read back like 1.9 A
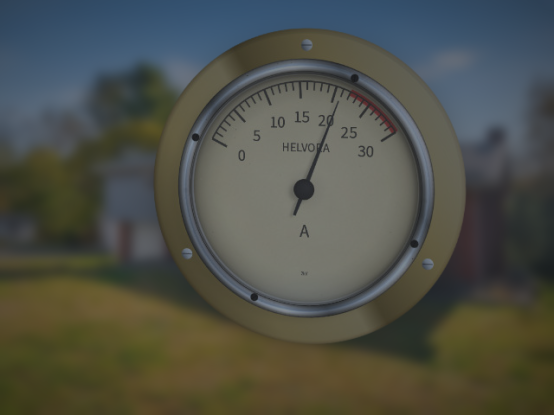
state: 21 A
